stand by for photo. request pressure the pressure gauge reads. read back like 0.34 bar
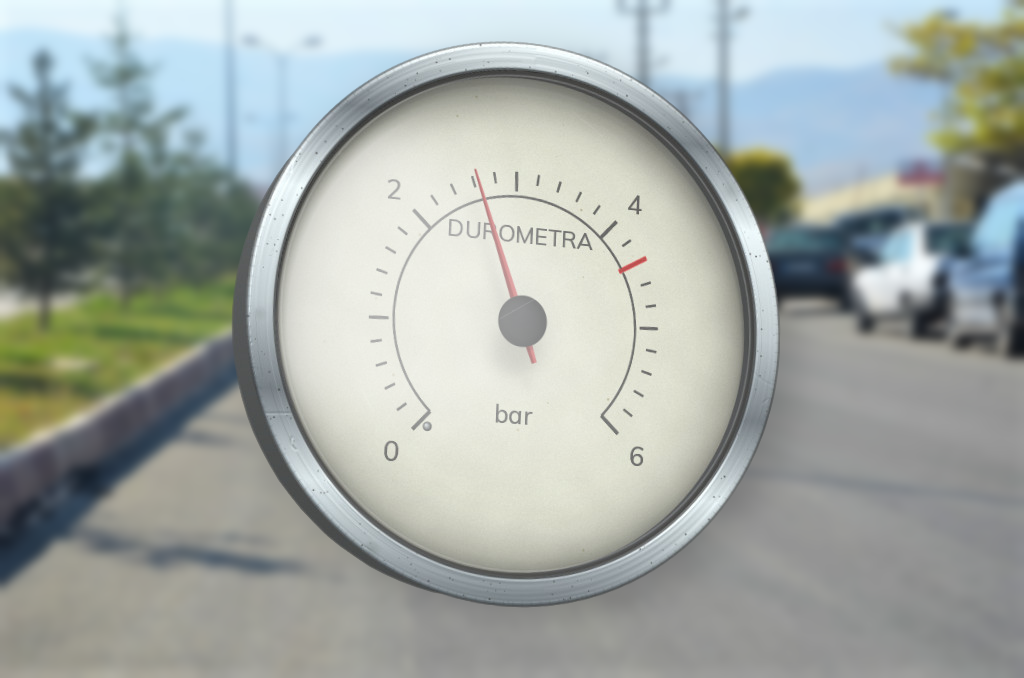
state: 2.6 bar
